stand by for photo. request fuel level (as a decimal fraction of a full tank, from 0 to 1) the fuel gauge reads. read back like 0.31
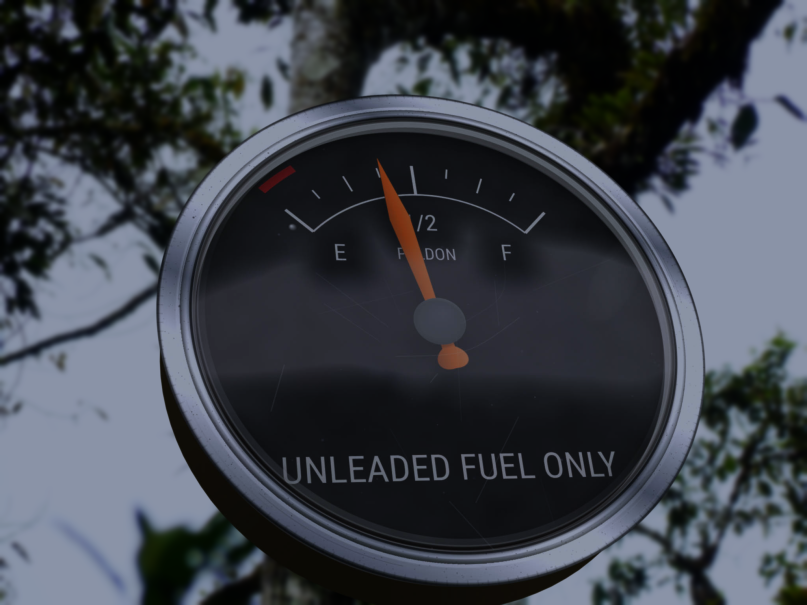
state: 0.375
